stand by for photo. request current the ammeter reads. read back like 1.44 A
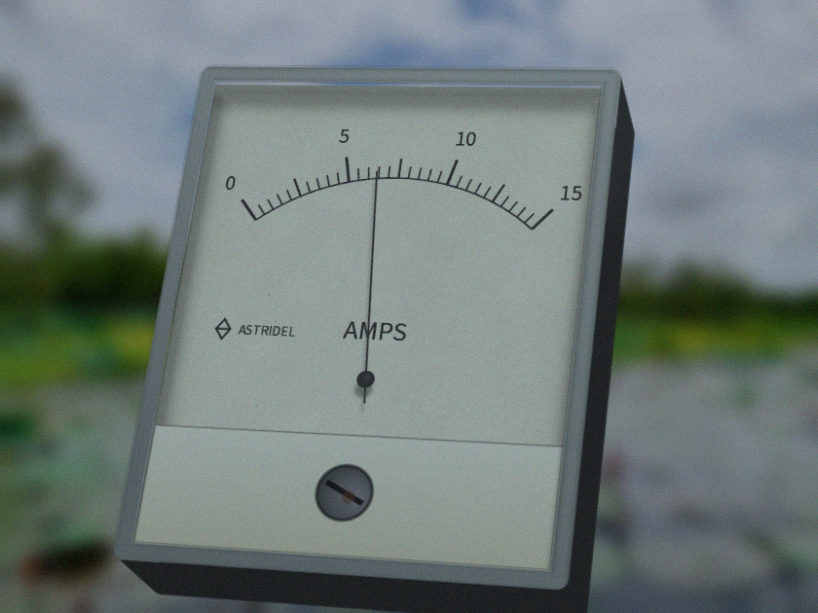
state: 6.5 A
